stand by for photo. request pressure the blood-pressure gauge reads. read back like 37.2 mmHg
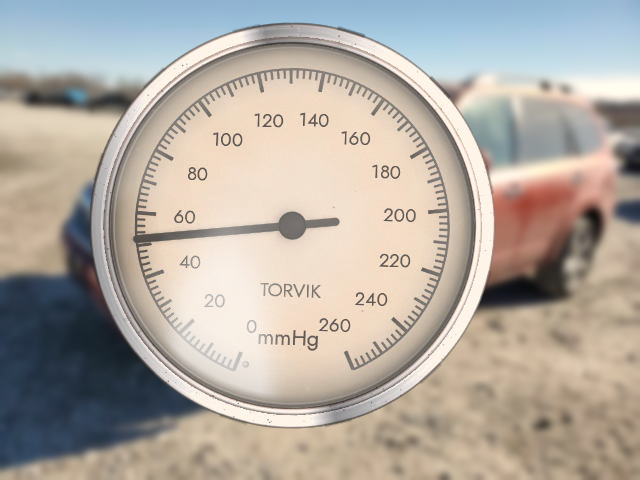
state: 52 mmHg
